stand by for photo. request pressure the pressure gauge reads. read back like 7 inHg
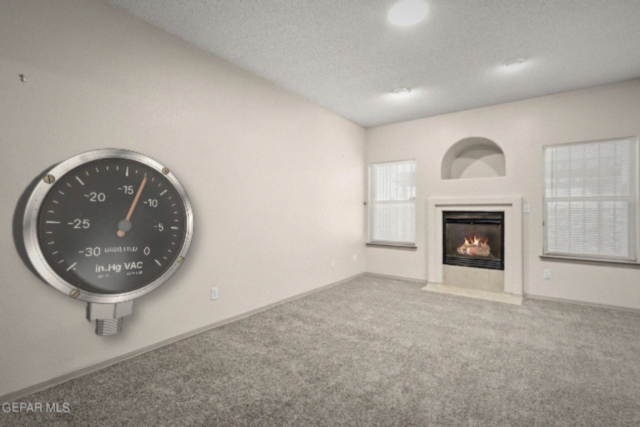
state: -13 inHg
